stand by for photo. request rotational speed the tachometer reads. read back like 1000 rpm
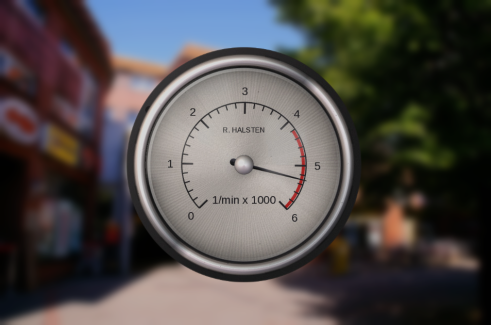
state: 5300 rpm
